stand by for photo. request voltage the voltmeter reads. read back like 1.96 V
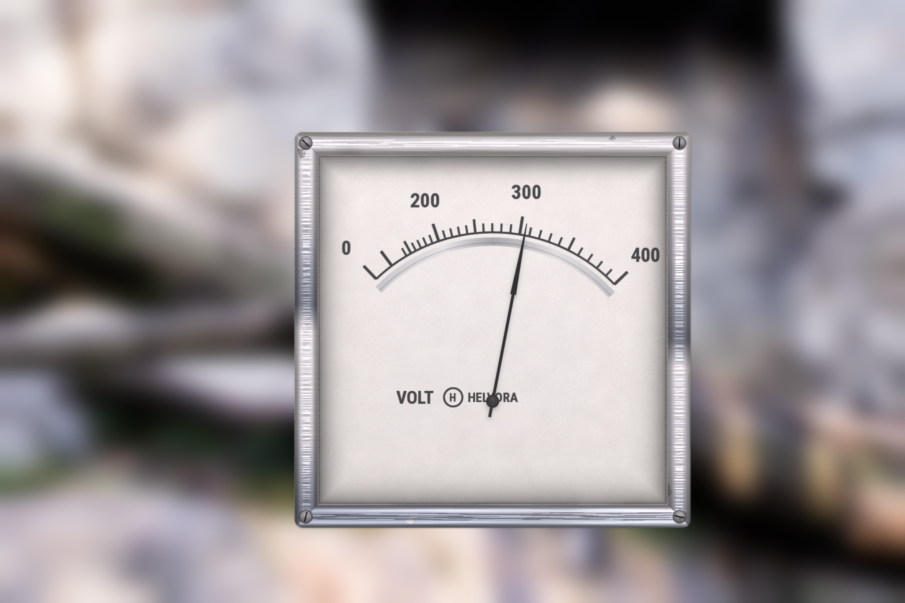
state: 305 V
